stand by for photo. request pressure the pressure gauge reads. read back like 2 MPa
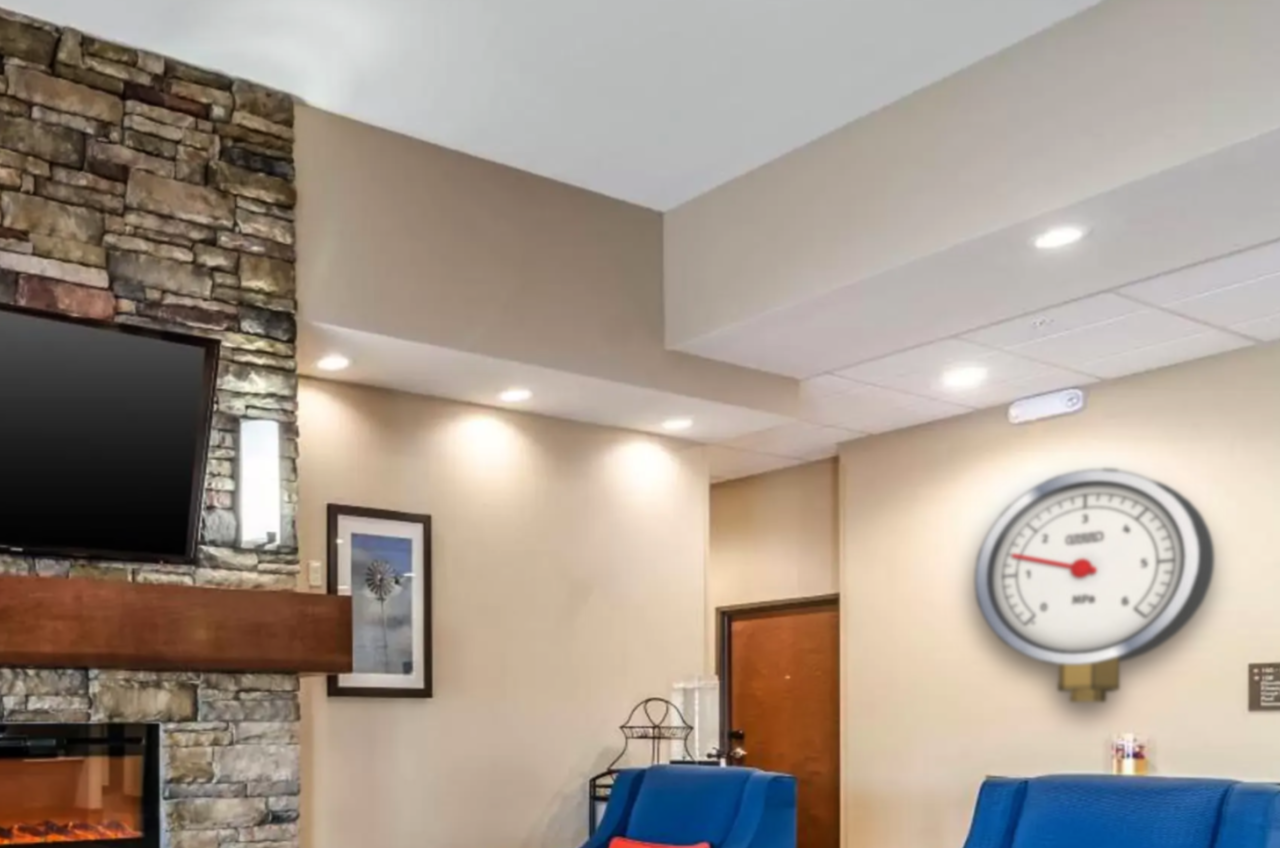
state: 1.4 MPa
